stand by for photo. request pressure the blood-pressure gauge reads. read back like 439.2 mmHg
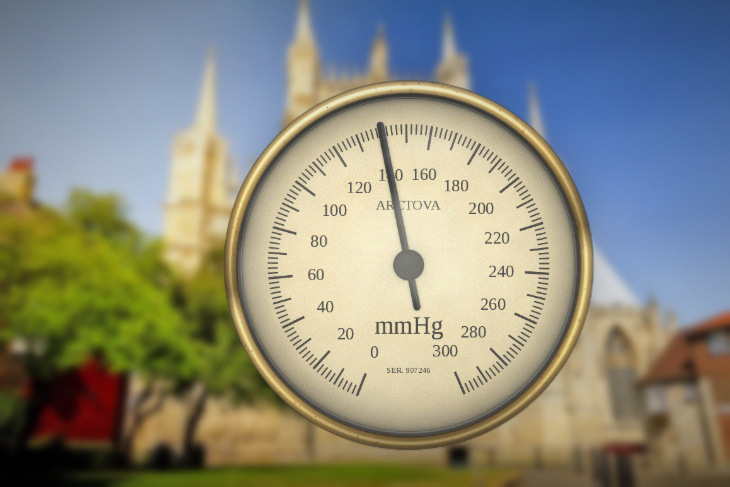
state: 140 mmHg
